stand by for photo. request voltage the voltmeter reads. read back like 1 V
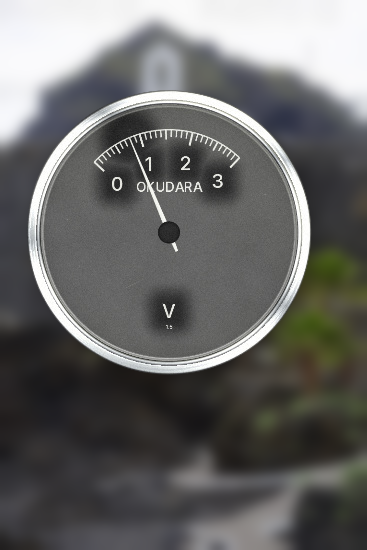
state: 0.8 V
